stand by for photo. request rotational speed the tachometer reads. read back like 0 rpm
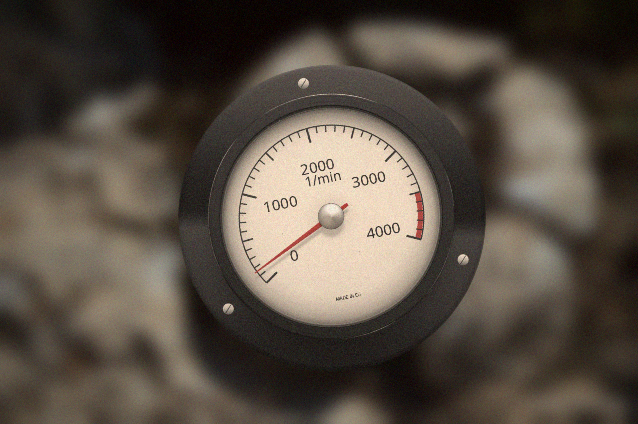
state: 150 rpm
